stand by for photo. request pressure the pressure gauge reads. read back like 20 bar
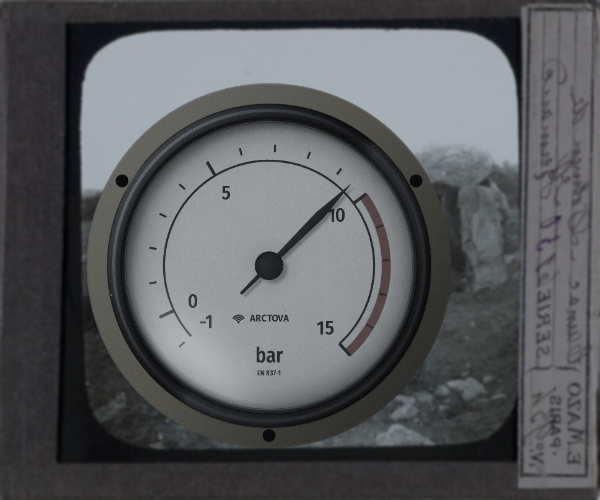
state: 9.5 bar
